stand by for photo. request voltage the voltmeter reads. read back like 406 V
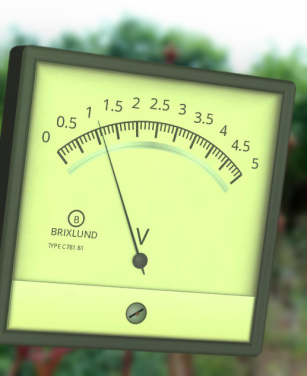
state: 1.1 V
